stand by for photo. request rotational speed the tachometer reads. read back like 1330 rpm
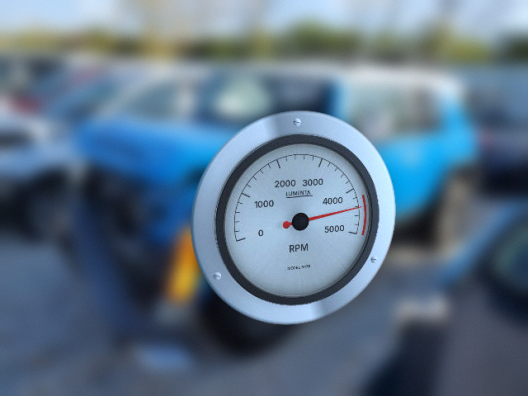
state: 4400 rpm
